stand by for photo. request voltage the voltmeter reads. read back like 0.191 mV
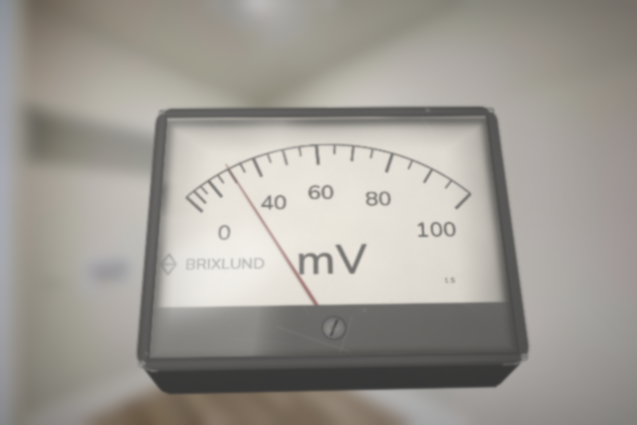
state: 30 mV
